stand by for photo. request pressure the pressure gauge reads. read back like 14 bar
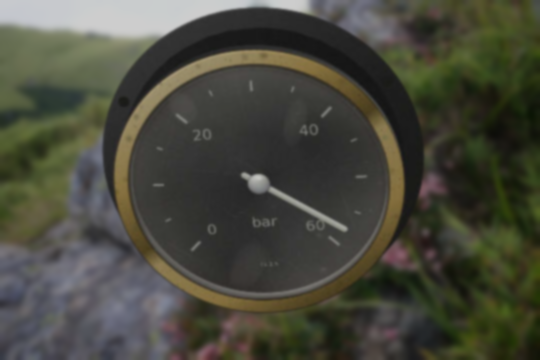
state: 57.5 bar
